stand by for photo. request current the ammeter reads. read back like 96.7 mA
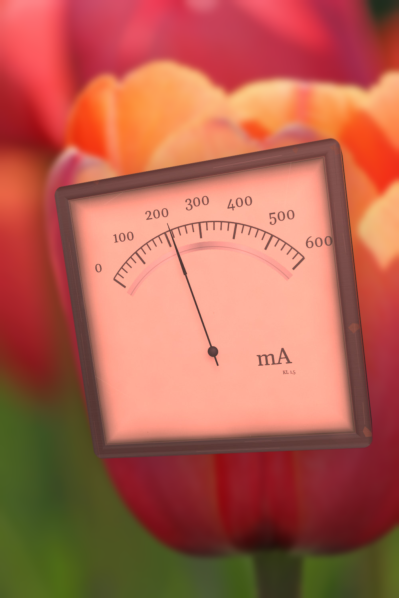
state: 220 mA
